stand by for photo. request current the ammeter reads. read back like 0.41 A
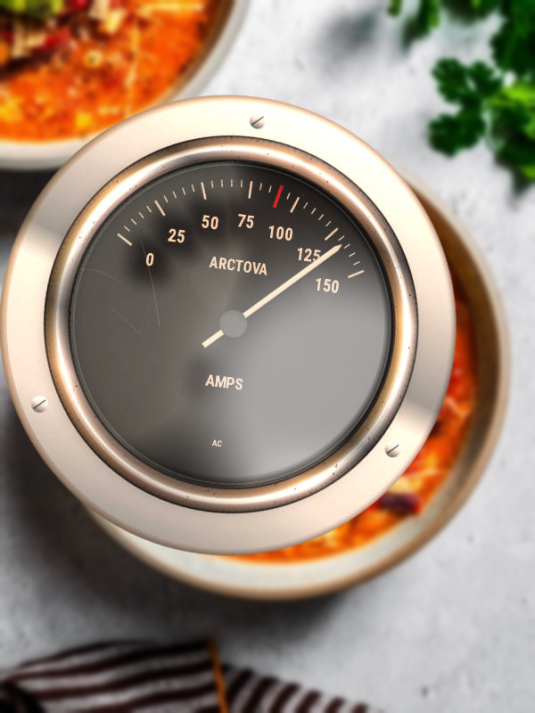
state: 132.5 A
